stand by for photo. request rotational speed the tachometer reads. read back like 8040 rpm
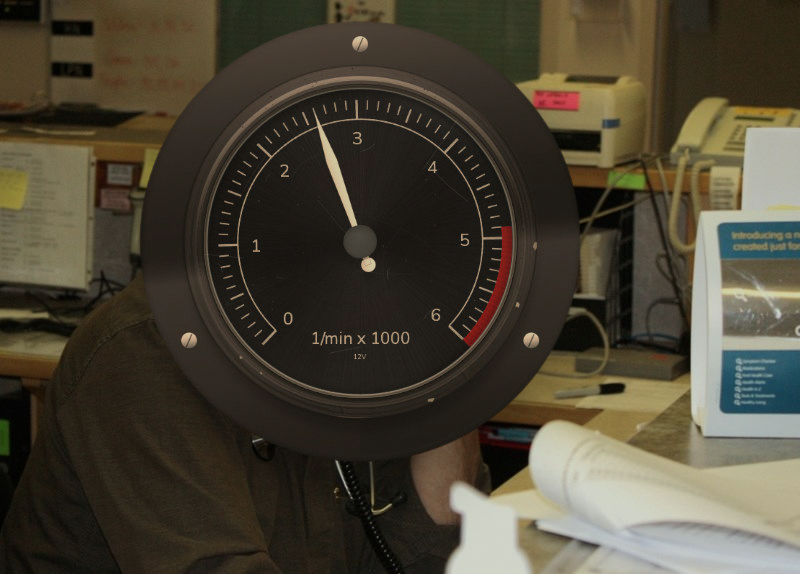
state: 2600 rpm
